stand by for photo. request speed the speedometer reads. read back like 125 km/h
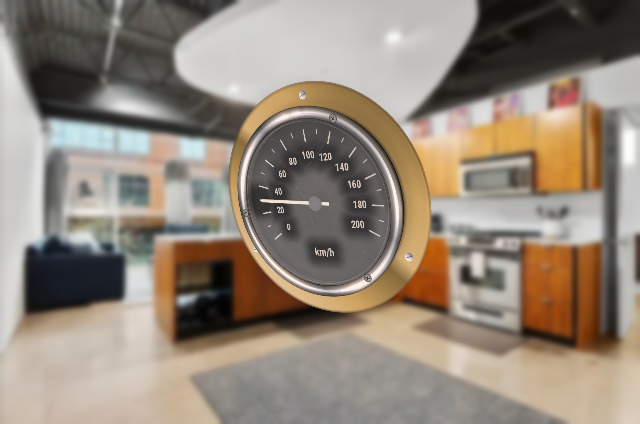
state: 30 km/h
